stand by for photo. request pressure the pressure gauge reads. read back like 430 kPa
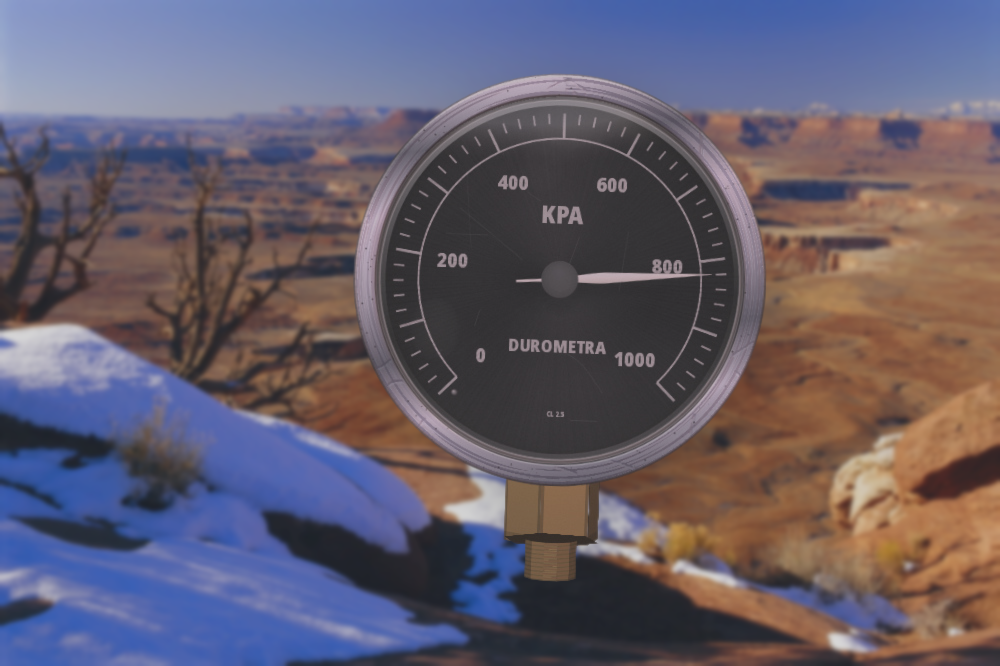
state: 820 kPa
